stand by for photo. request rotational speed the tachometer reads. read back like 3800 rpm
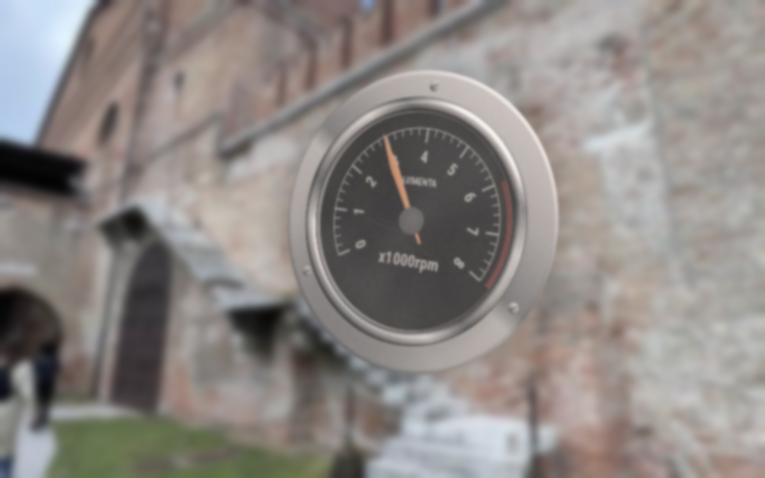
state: 3000 rpm
